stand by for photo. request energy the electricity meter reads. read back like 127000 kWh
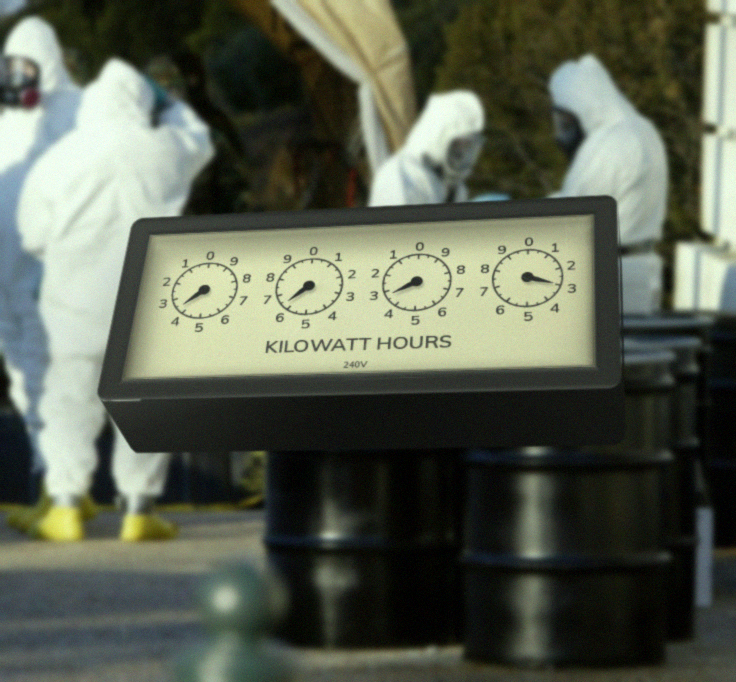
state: 3633 kWh
